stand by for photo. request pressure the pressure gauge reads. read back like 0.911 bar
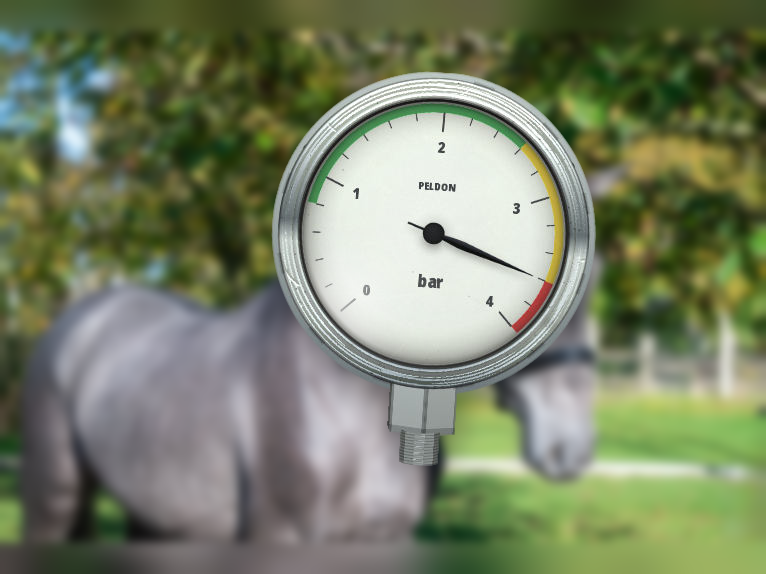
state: 3.6 bar
